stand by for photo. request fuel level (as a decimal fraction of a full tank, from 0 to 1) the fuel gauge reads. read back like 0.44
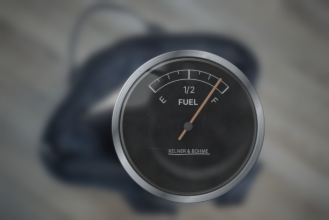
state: 0.875
